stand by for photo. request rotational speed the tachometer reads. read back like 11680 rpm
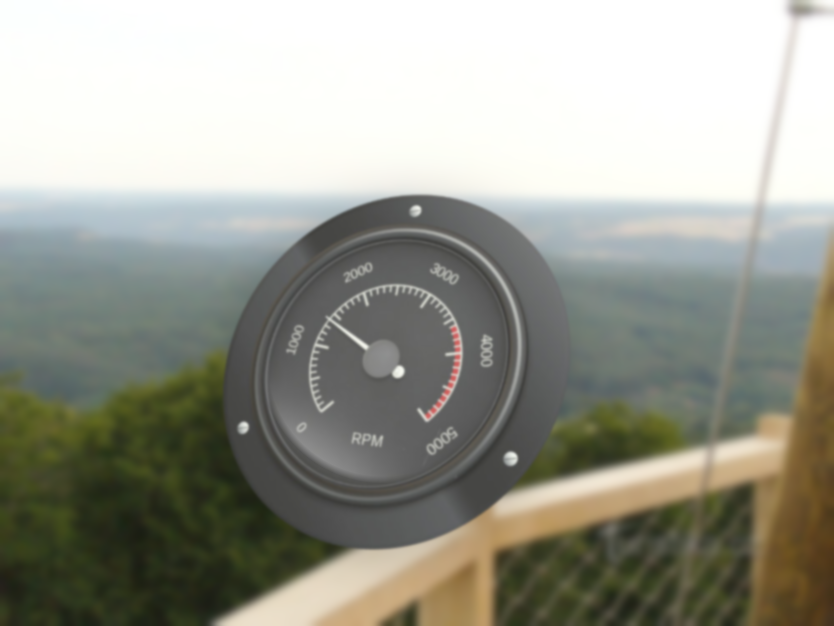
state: 1400 rpm
